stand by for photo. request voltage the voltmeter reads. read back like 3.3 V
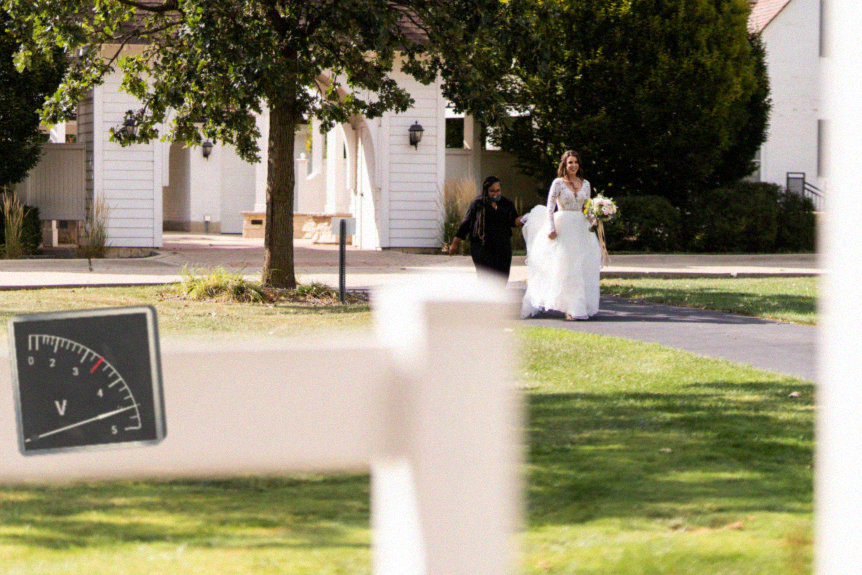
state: 4.6 V
